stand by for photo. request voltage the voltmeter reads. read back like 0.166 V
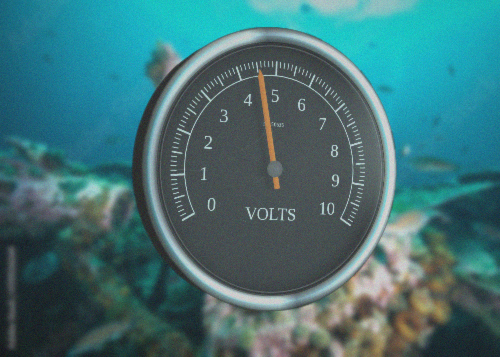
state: 4.5 V
